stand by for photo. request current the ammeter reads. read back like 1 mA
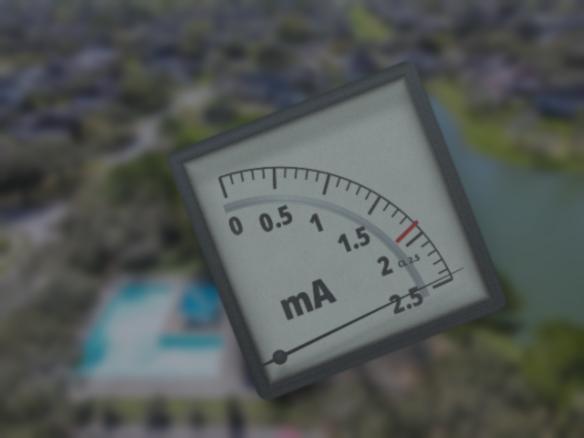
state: 2.45 mA
